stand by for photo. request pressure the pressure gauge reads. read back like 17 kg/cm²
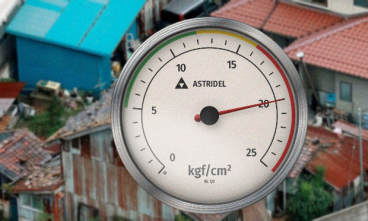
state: 20 kg/cm²
